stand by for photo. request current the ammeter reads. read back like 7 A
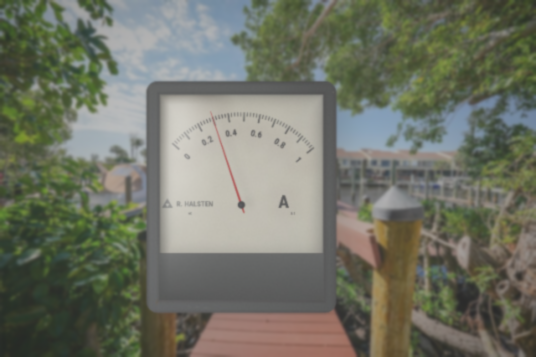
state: 0.3 A
